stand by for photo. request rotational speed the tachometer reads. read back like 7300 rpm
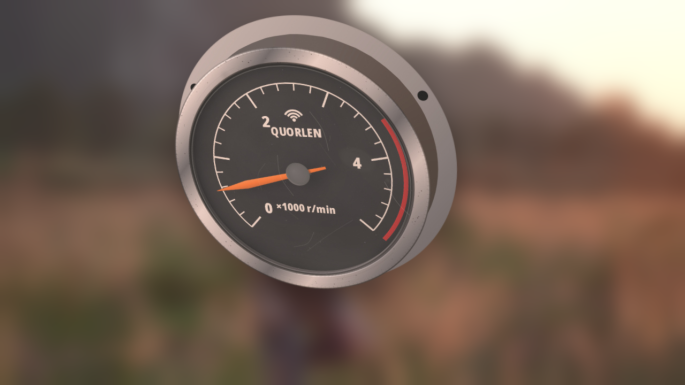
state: 600 rpm
